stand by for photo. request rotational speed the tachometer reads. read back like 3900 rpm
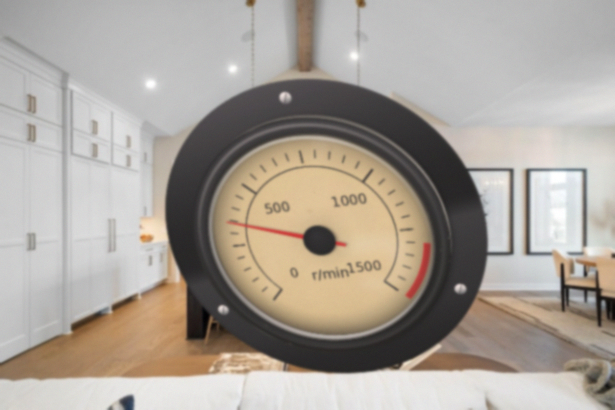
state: 350 rpm
